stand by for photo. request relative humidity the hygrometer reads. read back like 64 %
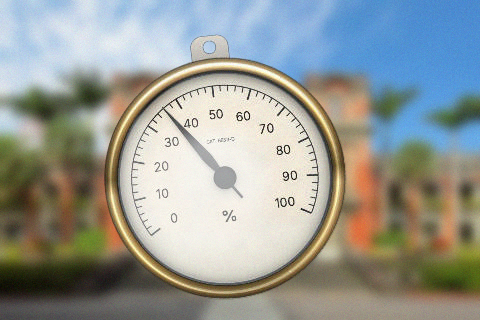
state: 36 %
